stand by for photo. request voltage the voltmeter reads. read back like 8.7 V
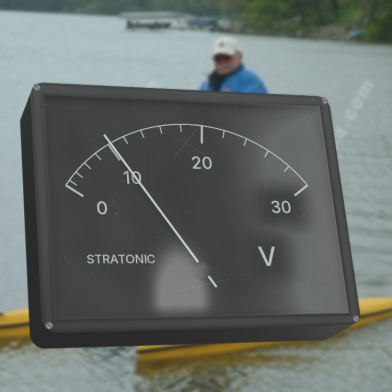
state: 10 V
